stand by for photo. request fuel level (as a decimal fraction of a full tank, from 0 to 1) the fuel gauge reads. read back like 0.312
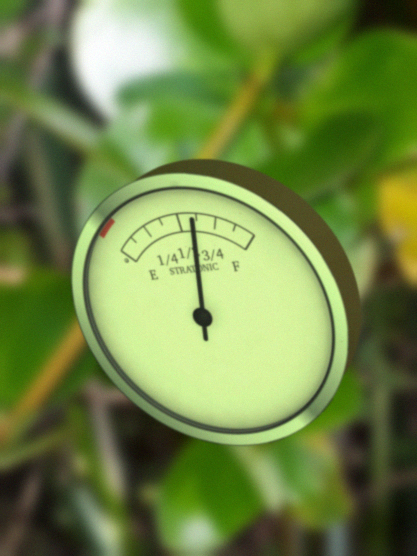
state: 0.625
